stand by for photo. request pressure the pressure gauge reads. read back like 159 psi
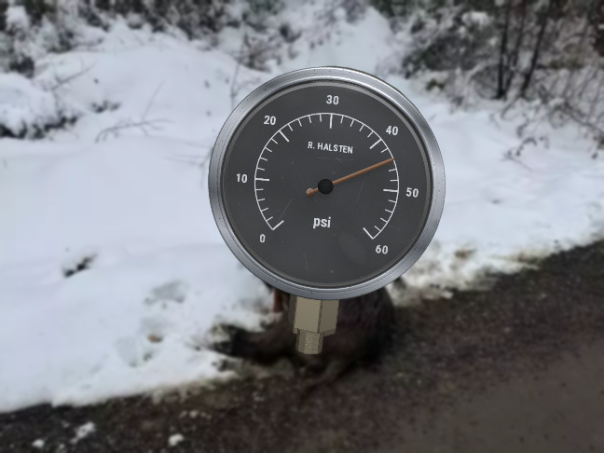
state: 44 psi
